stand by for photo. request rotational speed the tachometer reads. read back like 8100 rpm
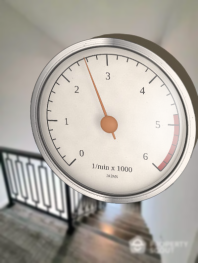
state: 2600 rpm
